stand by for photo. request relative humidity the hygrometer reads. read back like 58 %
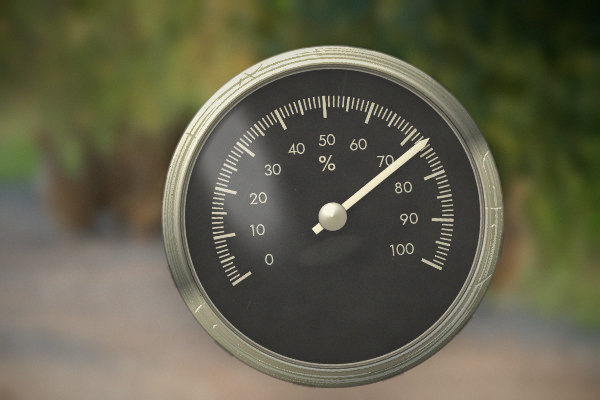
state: 73 %
